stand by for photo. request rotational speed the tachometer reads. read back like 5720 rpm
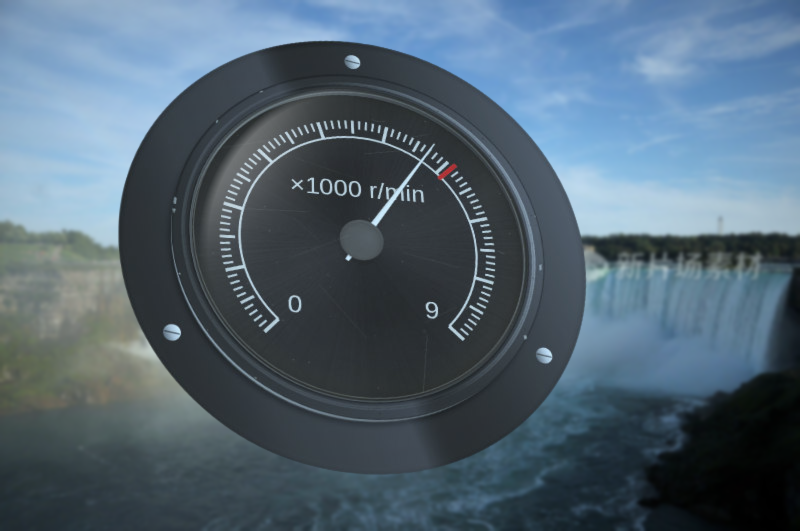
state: 5700 rpm
